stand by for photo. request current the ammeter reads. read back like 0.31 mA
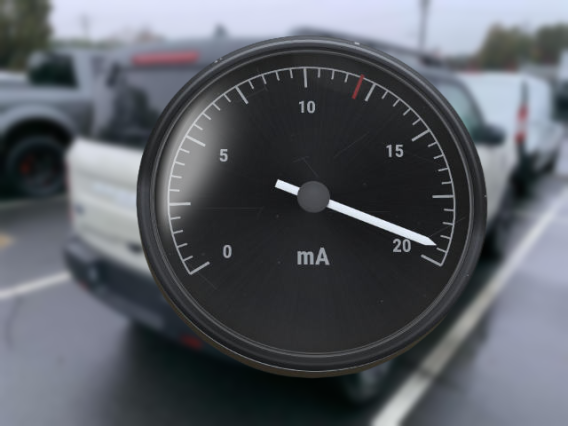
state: 19.5 mA
